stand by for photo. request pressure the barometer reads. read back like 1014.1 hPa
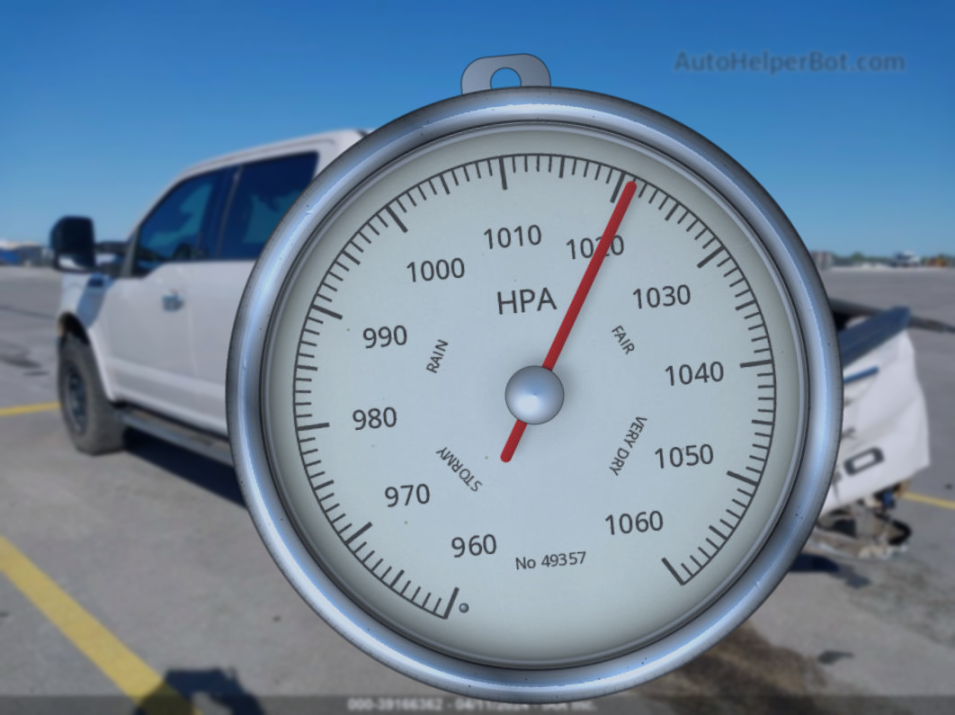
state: 1021 hPa
